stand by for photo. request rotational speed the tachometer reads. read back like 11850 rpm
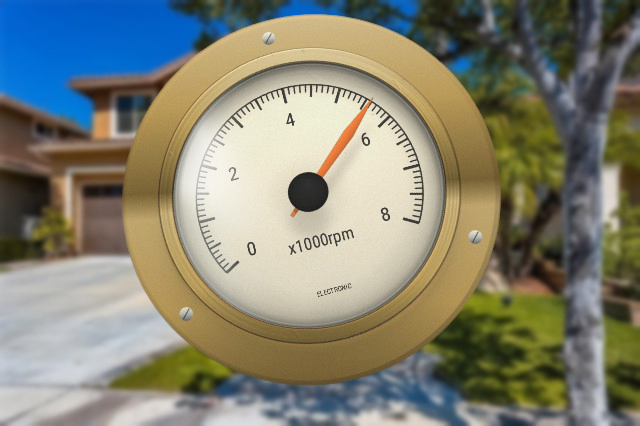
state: 5600 rpm
